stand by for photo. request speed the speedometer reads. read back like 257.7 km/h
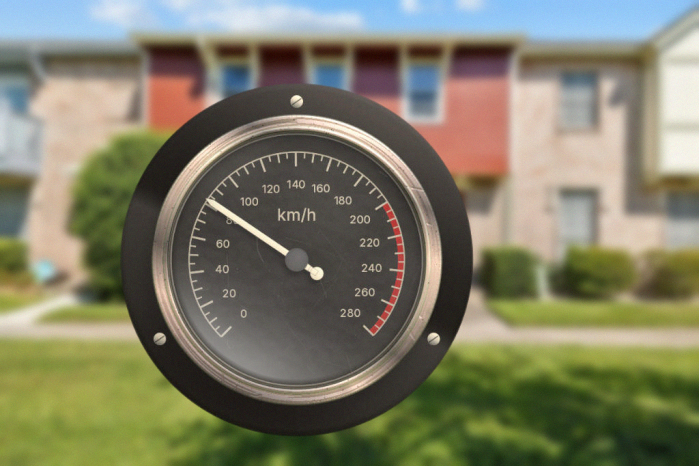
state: 82.5 km/h
